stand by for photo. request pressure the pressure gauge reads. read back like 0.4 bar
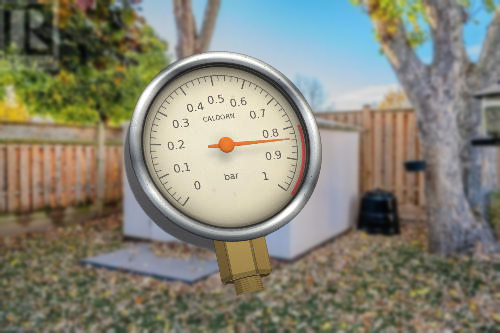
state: 0.84 bar
